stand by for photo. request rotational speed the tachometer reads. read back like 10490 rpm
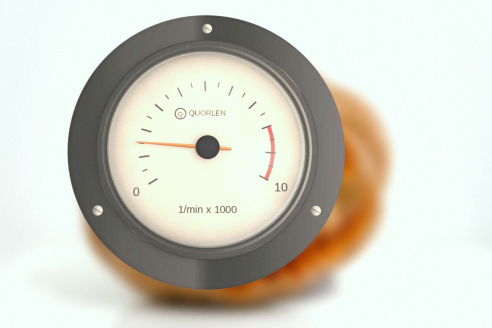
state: 1500 rpm
